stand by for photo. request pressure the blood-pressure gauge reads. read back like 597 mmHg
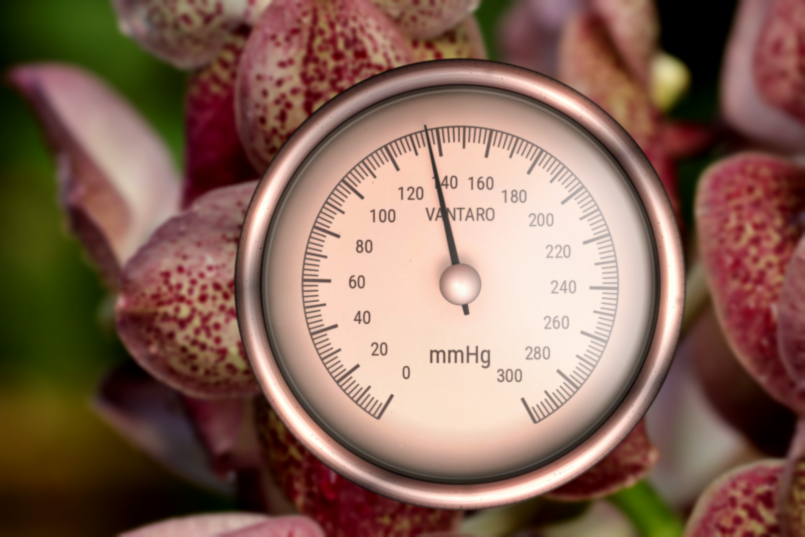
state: 136 mmHg
